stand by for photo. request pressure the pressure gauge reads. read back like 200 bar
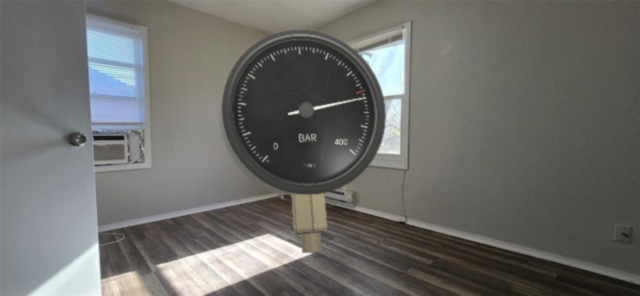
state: 320 bar
